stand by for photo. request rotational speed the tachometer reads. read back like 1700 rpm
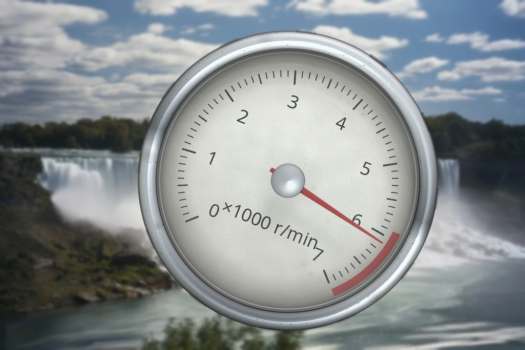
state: 6100 rpm
